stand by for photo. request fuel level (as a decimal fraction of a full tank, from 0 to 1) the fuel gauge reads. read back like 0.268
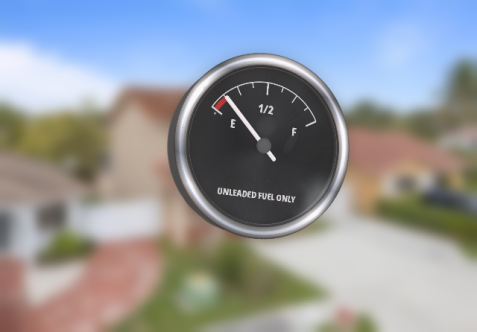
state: 0.125
